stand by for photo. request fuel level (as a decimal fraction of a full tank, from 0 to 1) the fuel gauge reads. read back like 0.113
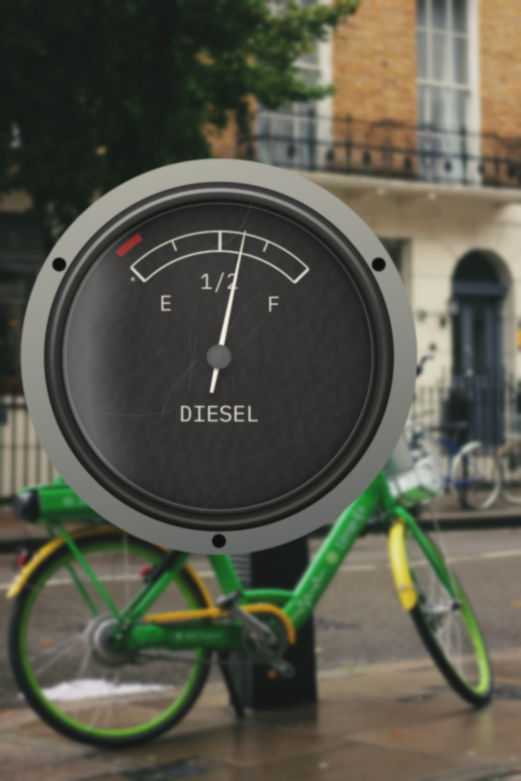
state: 0.625
